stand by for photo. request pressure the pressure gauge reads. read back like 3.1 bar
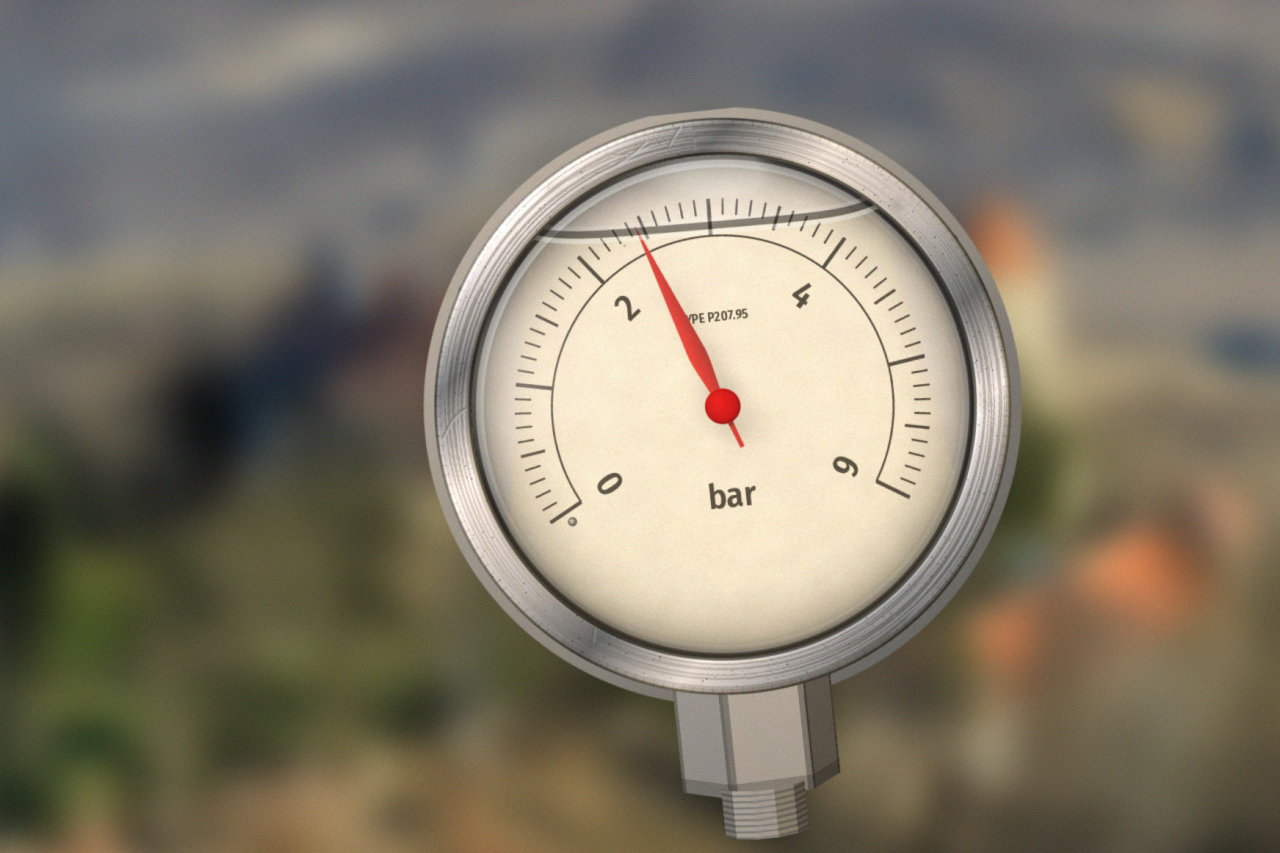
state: 2.45 bar
